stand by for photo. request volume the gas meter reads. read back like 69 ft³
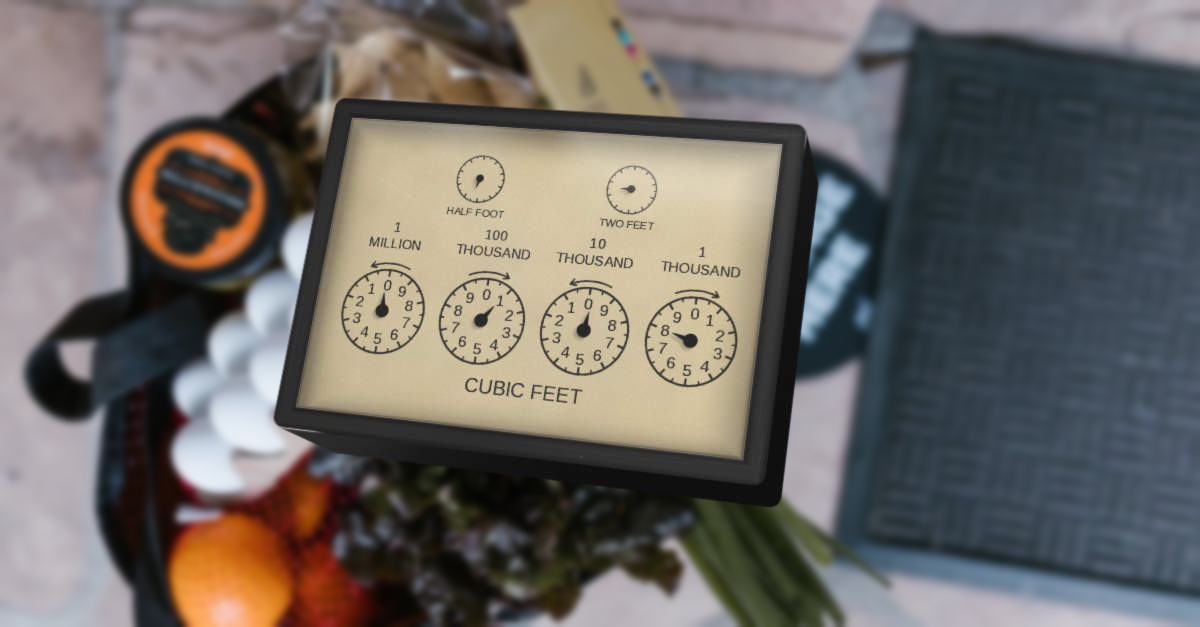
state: 9800 ft³
